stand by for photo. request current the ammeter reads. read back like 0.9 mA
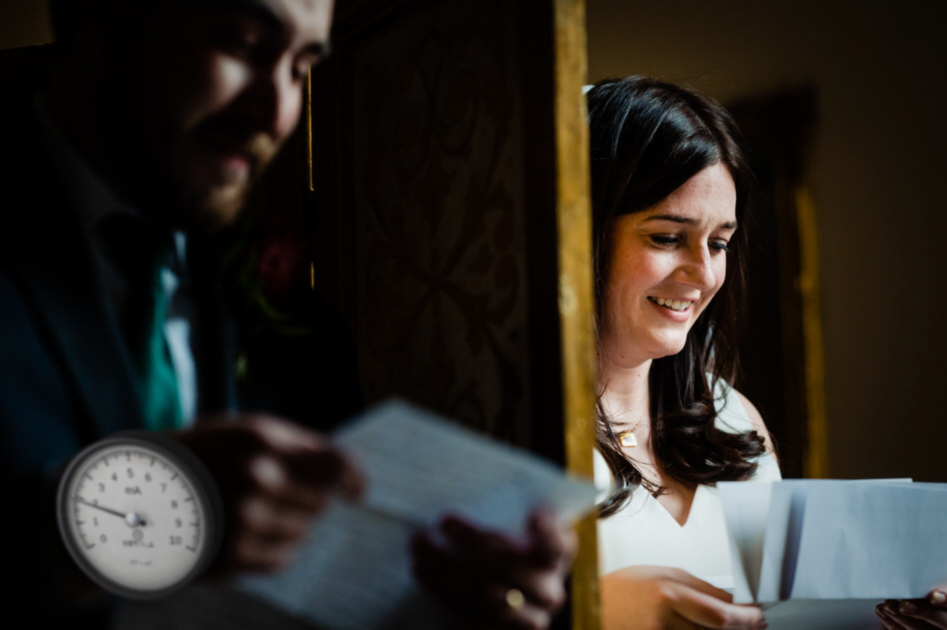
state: 2 mA
